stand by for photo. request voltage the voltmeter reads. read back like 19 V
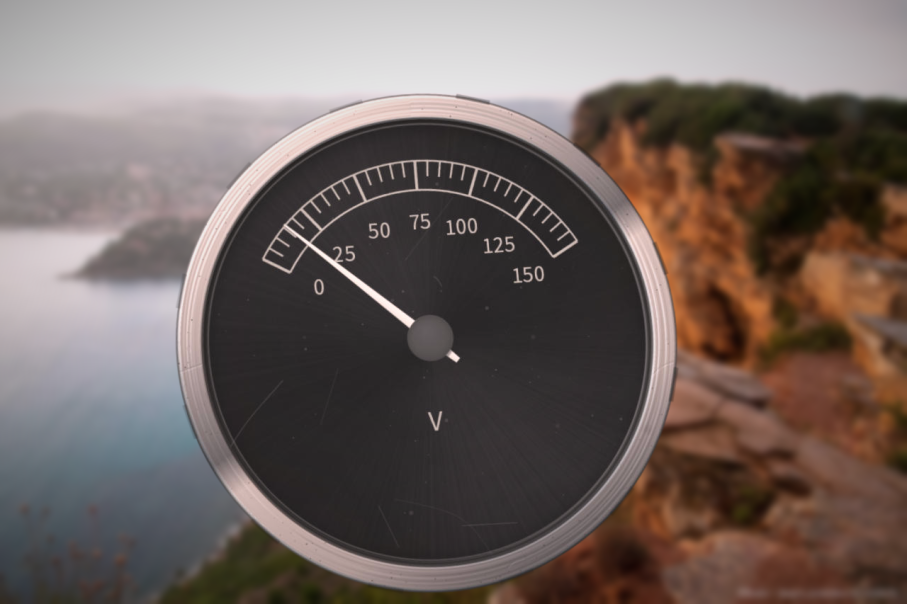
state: 15 V
